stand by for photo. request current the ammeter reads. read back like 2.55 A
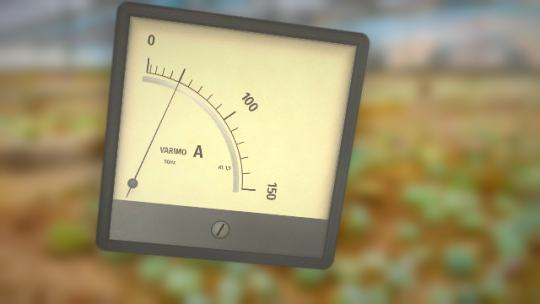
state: 50 A
